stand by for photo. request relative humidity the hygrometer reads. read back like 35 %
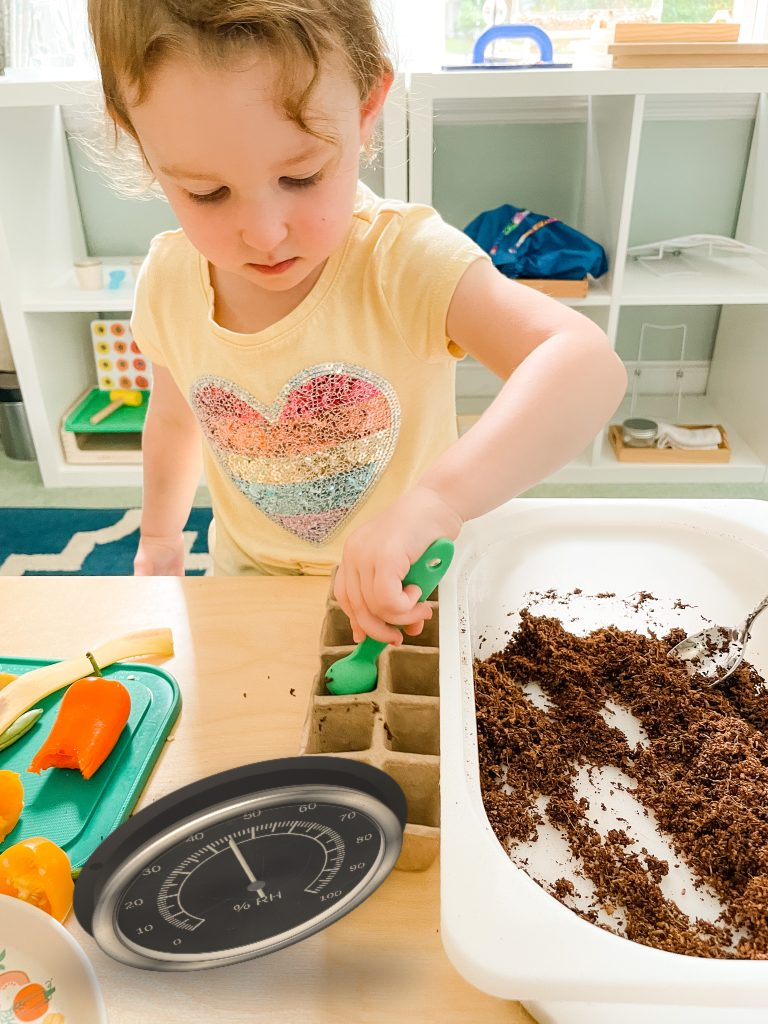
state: 45 %
